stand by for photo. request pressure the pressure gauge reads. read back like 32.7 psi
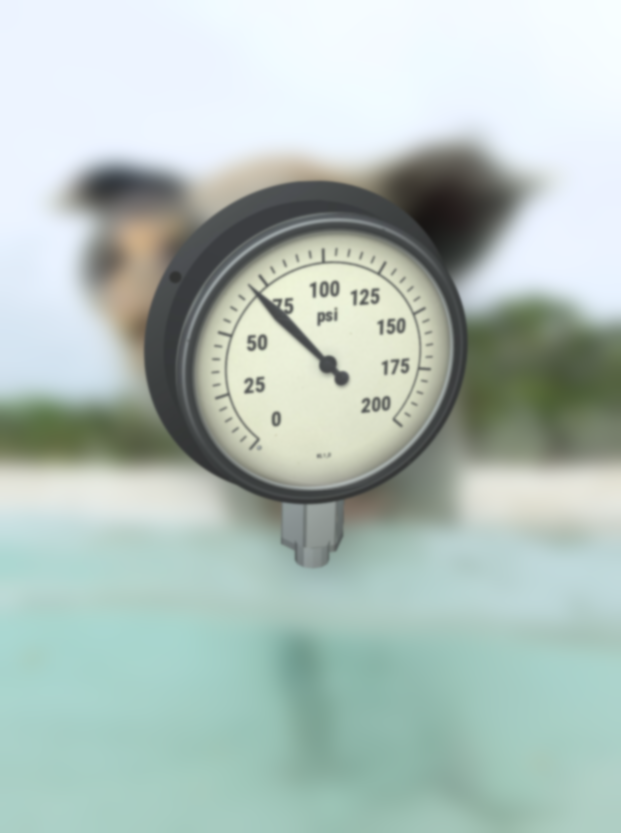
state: 70 psi
